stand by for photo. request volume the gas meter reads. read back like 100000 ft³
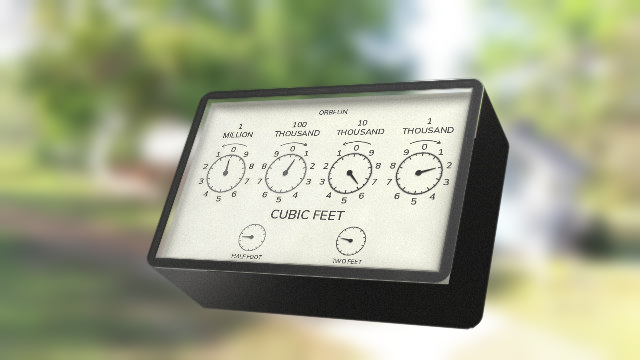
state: 6200 ft³
